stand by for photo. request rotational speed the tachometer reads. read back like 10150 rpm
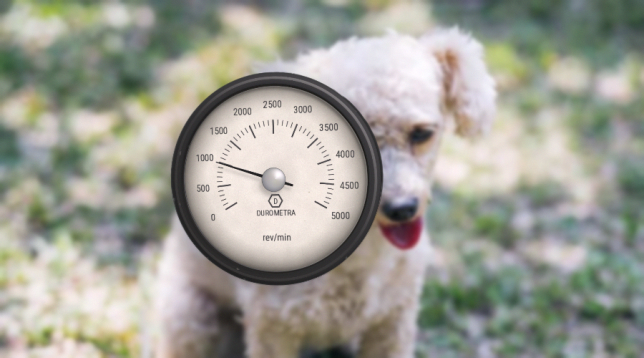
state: 1000 rpm
